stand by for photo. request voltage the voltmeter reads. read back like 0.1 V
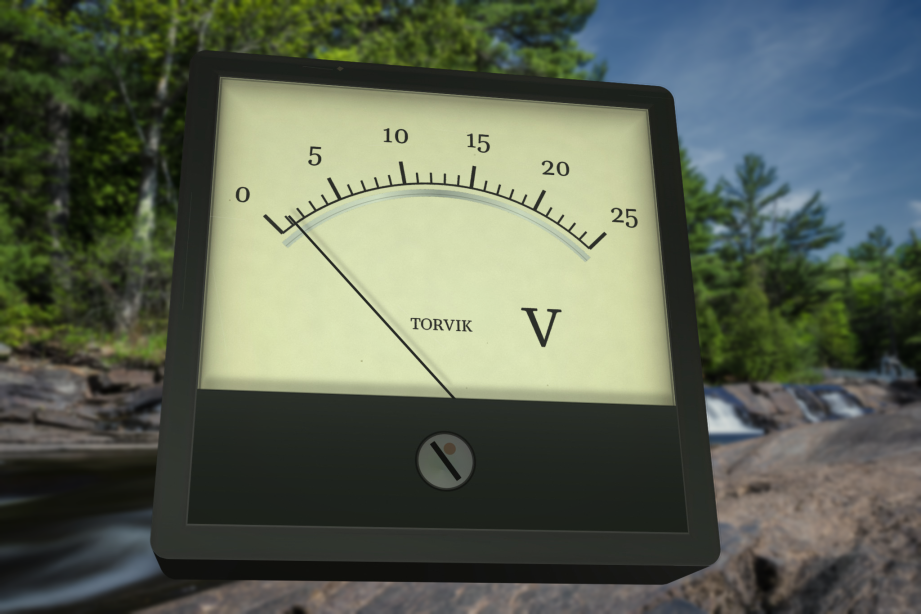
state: 1 V
